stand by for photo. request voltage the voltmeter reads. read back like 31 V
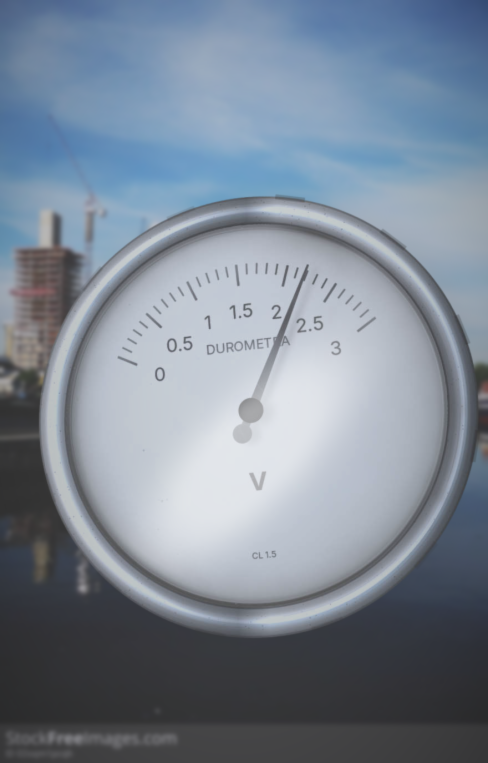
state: 2.2 V
